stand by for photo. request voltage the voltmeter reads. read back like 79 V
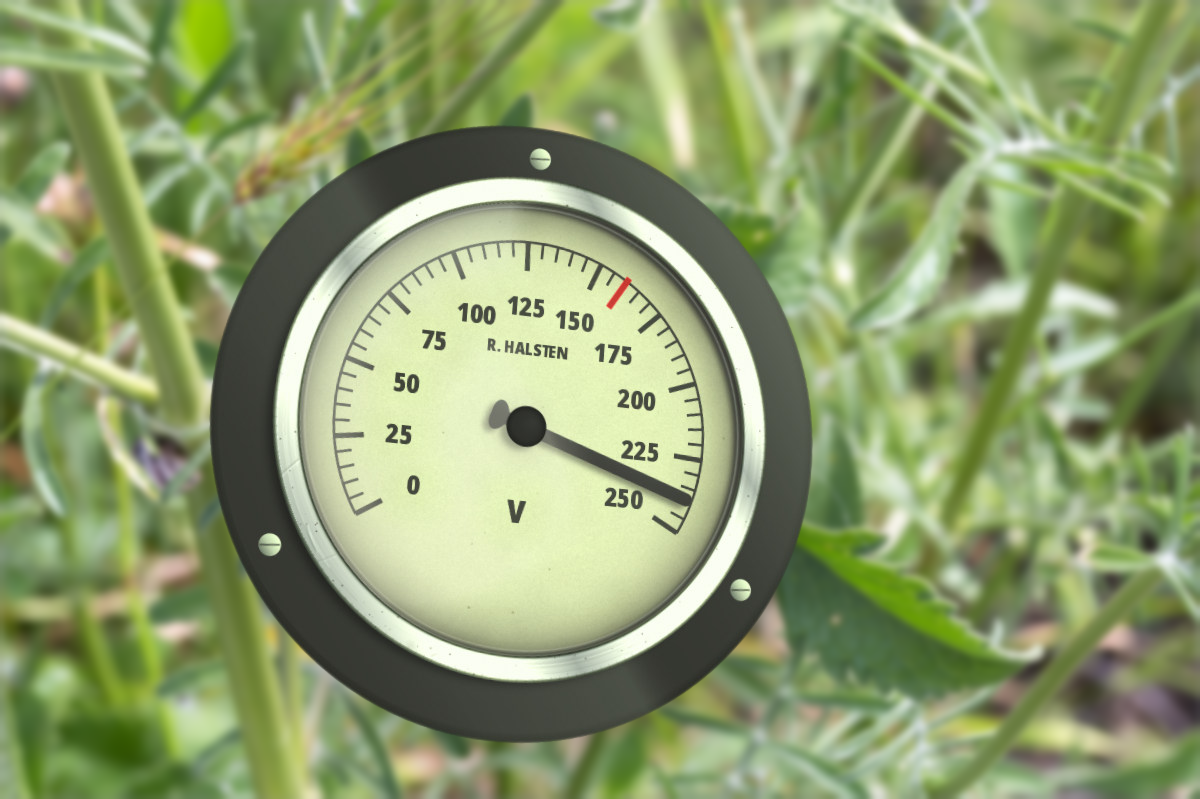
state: 240 V
